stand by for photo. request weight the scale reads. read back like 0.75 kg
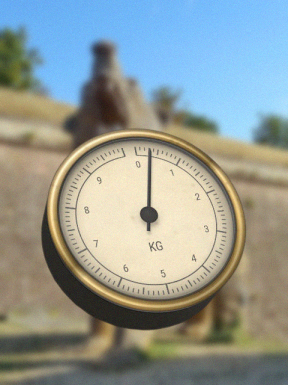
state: 0.3 kg
